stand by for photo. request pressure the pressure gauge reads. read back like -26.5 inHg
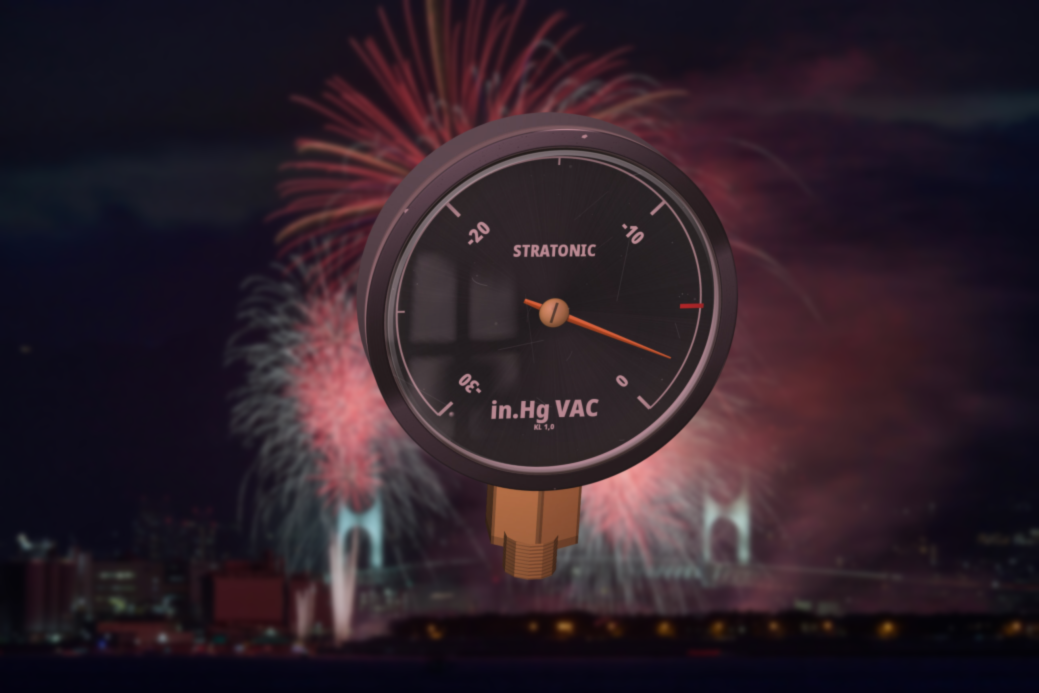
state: -2.5 inHg
